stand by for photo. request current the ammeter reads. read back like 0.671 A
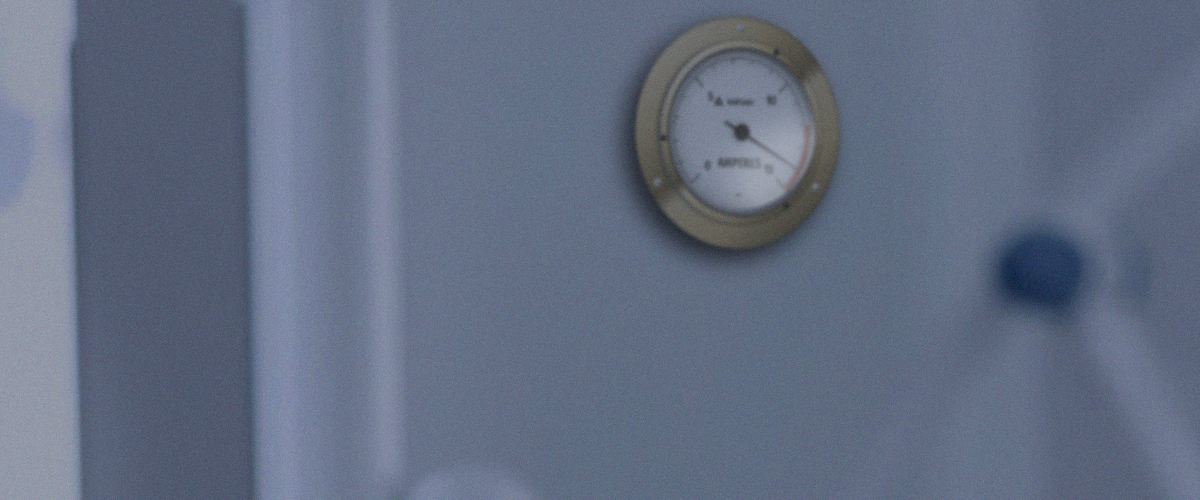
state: 14 A
